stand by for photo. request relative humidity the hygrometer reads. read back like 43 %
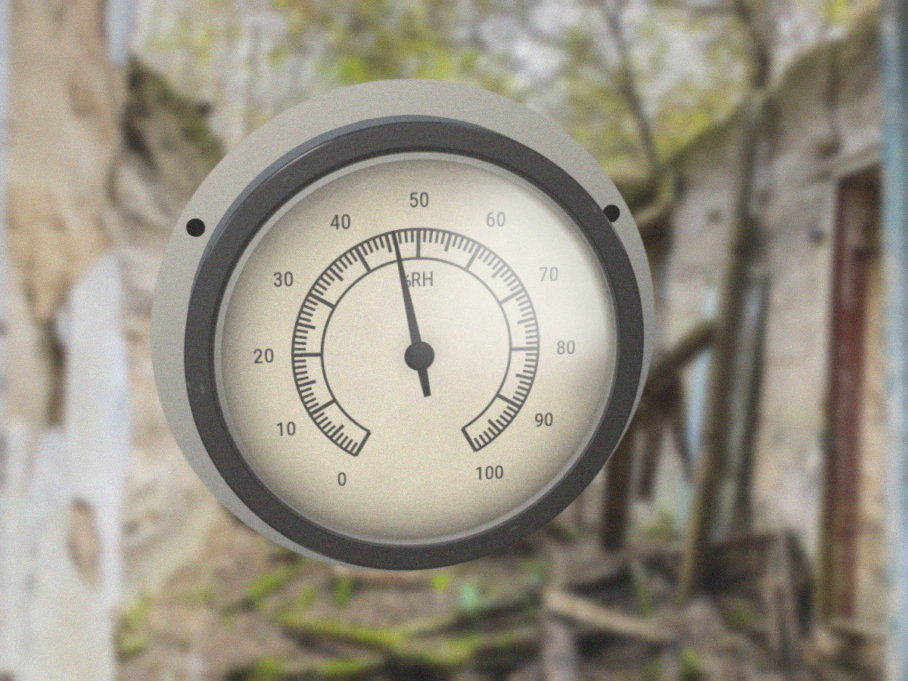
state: 46 %
